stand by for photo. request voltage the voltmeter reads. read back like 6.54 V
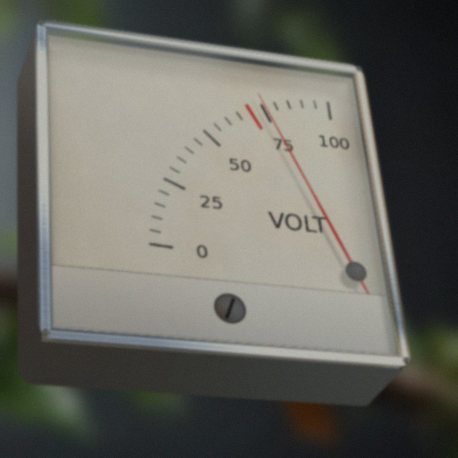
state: 75 V
